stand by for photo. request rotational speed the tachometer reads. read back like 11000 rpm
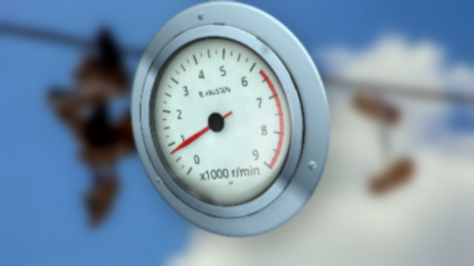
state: 750 rpm
